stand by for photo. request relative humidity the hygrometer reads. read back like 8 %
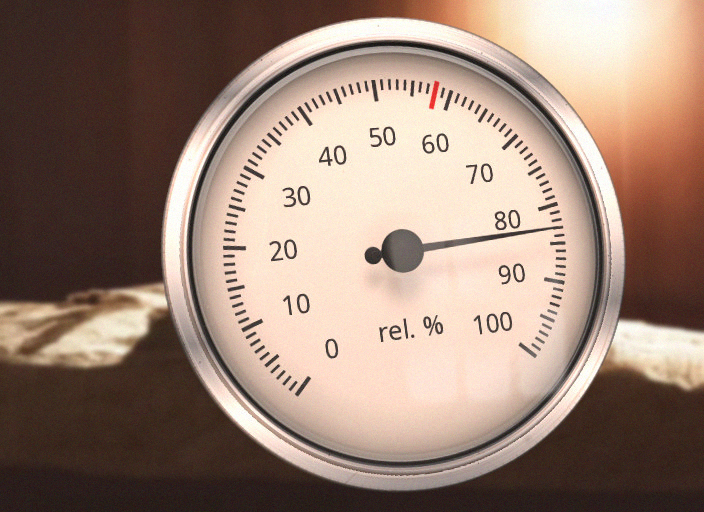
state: 83 %
